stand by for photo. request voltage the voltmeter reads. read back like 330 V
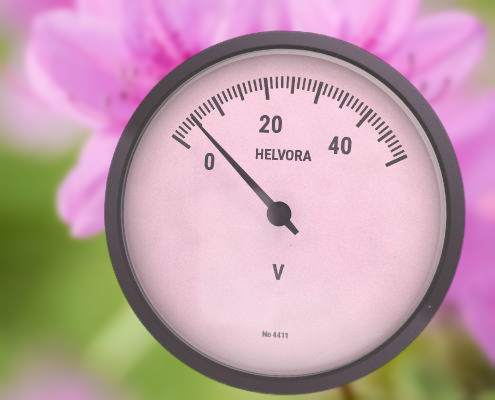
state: 5 V
